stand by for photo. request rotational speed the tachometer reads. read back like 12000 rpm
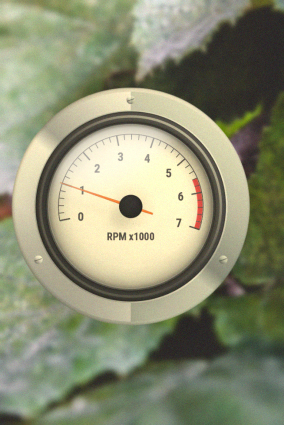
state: 1000 rpm
